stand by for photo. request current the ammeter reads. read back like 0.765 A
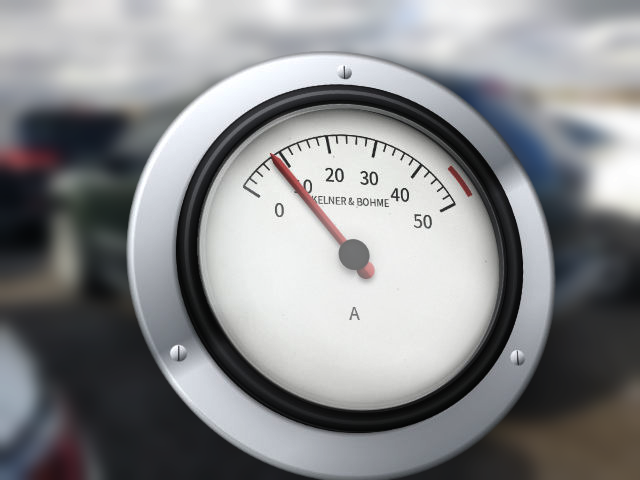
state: 8 A
